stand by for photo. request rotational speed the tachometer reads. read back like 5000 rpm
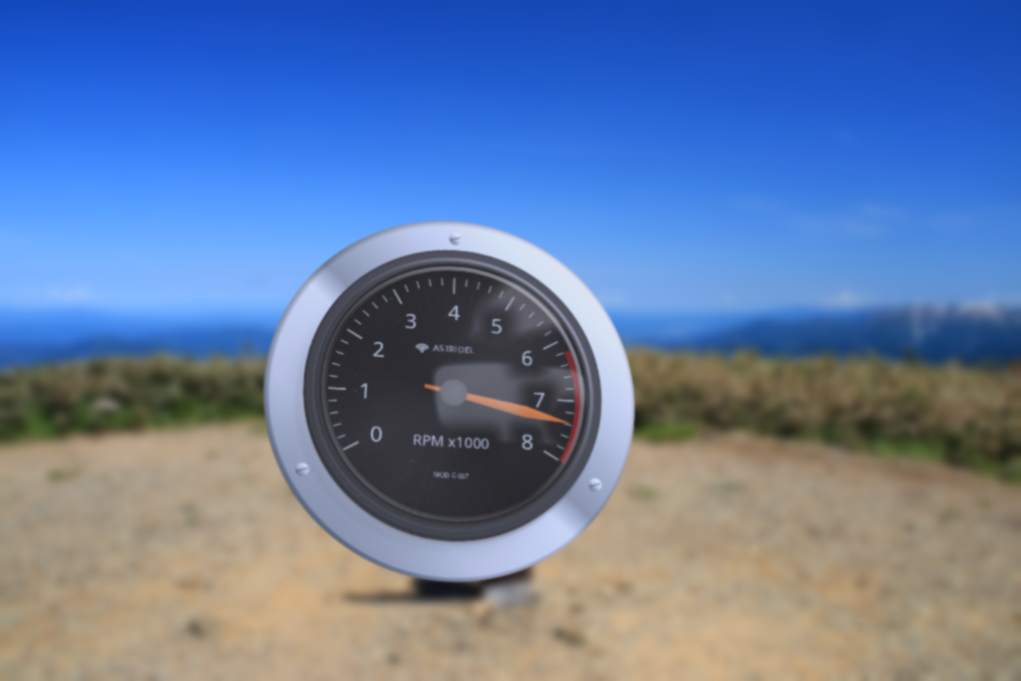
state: 7400 rpm
